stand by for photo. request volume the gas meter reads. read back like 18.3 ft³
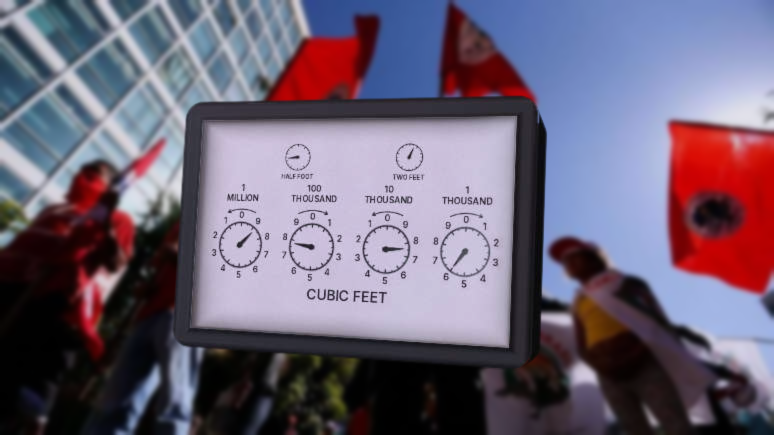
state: 877600 ft³
